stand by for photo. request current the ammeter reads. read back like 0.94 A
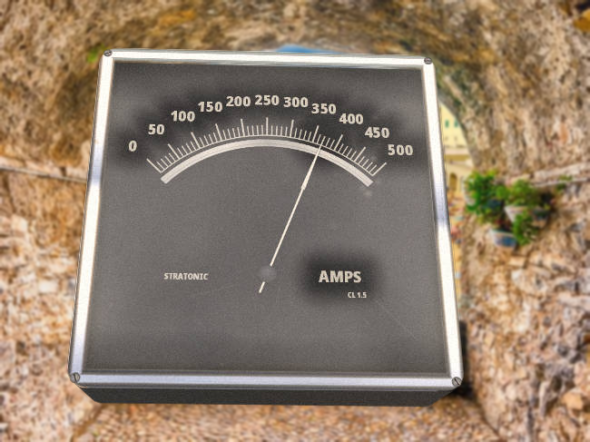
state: 370 A
